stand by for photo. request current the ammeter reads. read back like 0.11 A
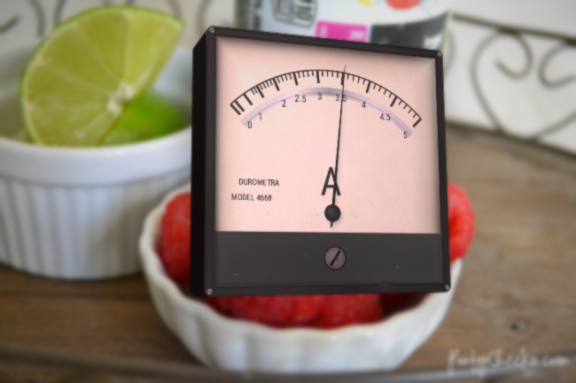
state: 3.5 A
